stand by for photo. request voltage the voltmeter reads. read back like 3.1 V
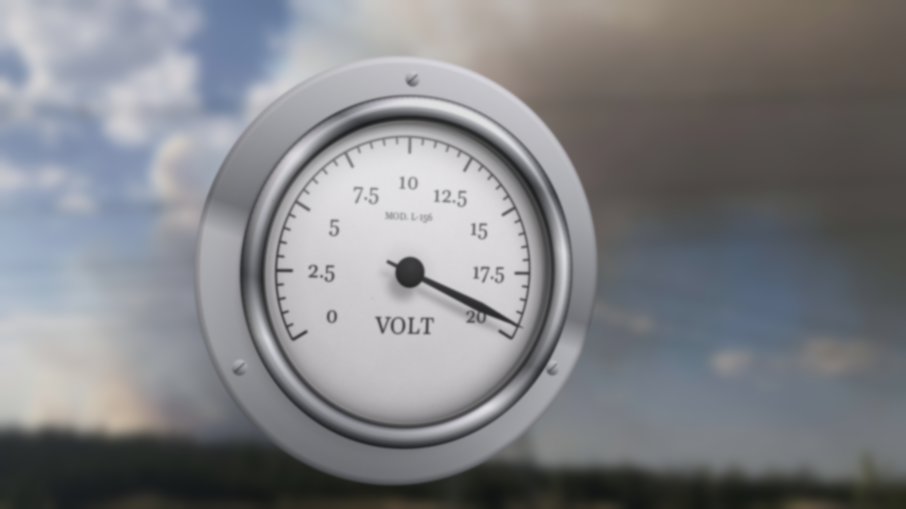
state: 19.5 V
